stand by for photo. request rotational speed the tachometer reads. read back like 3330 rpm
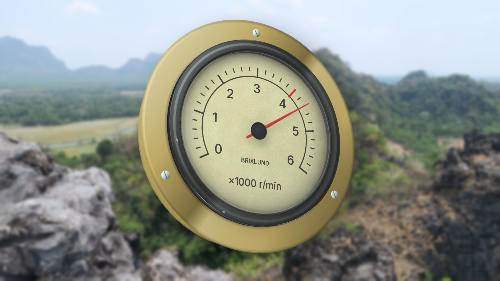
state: 4400 rpm
